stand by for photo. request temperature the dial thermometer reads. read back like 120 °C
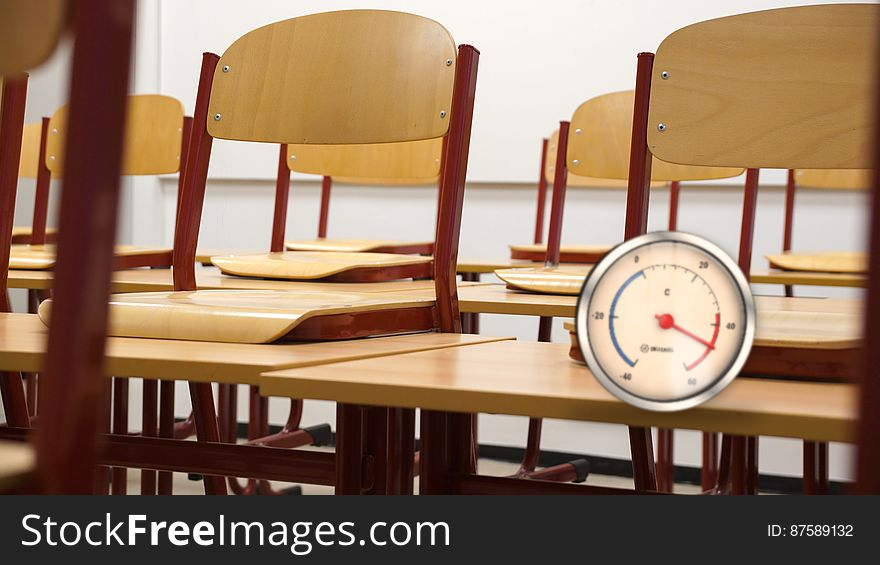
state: 48 °C
